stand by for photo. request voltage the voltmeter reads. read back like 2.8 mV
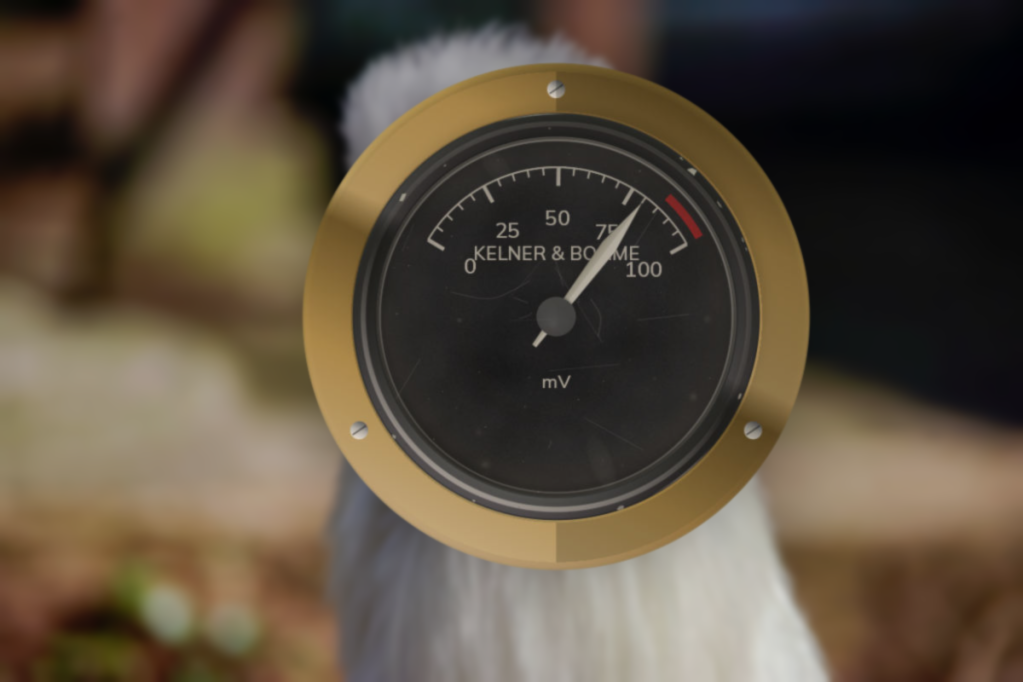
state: 80 mV
